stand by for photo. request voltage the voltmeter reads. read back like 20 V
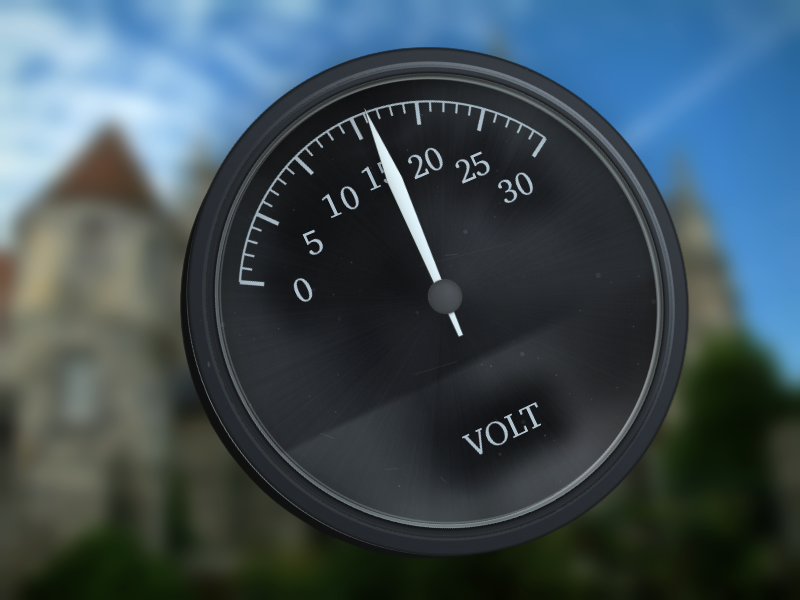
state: 16 V
